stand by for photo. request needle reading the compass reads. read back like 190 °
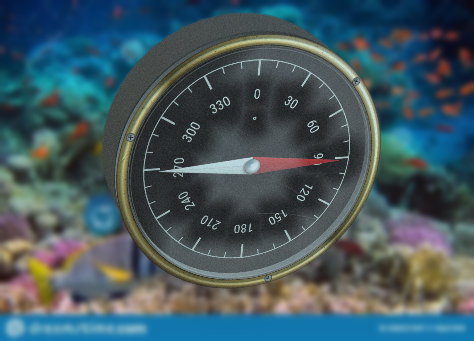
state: 90 °
